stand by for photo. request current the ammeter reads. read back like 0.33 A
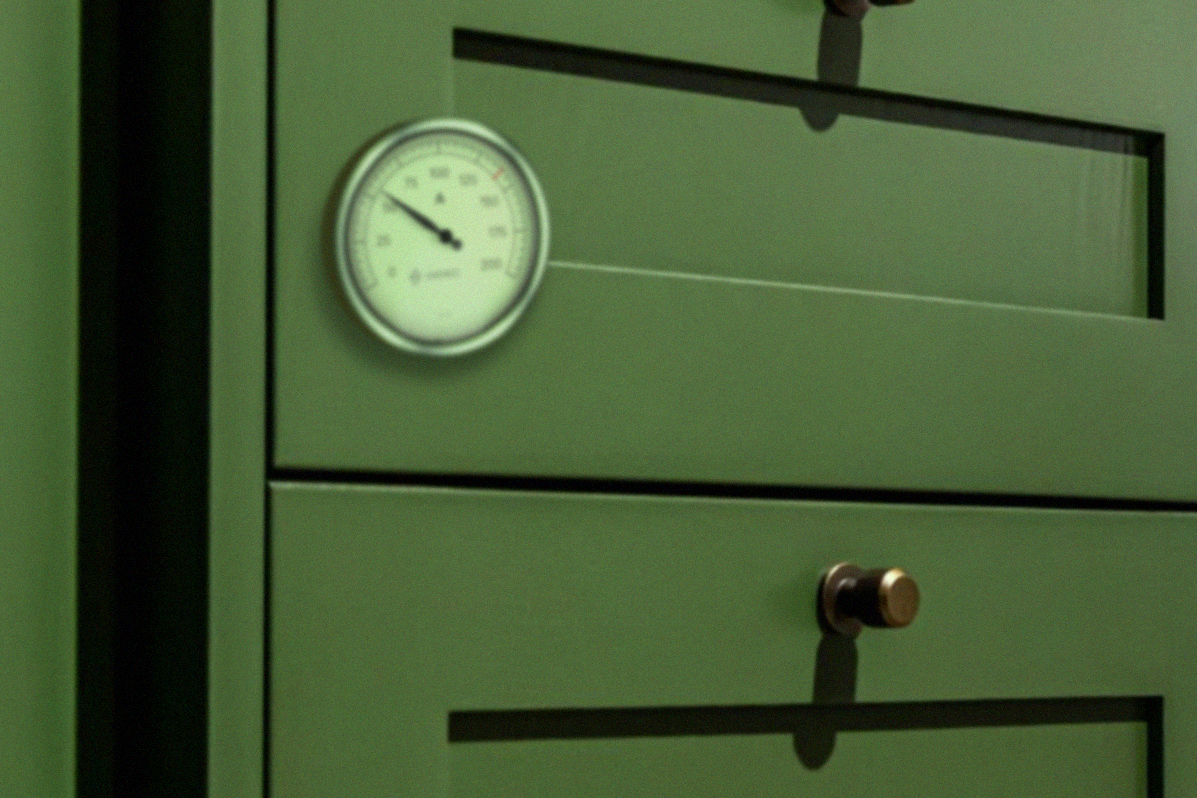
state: 55 A
